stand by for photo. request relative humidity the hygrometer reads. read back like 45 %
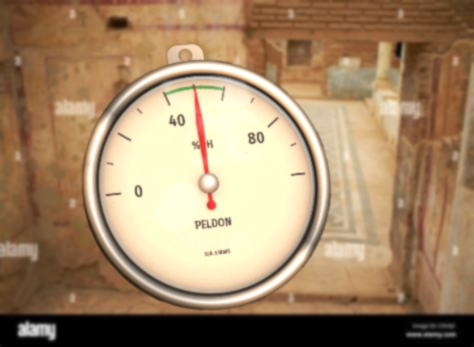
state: 50 %
